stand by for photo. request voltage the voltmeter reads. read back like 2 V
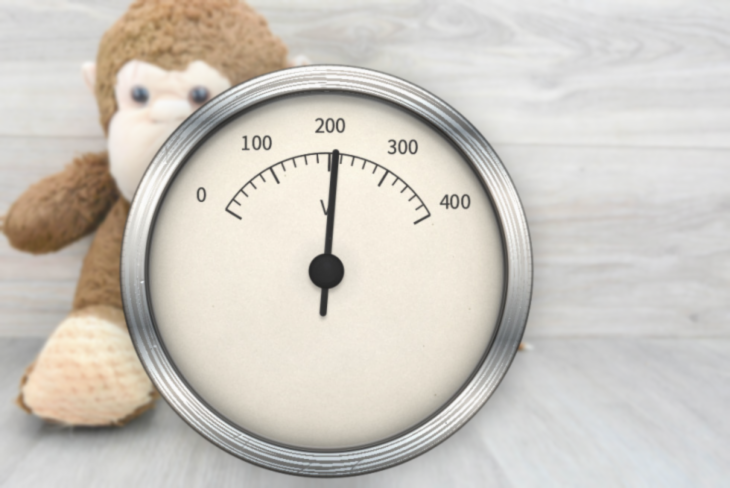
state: 210 V
